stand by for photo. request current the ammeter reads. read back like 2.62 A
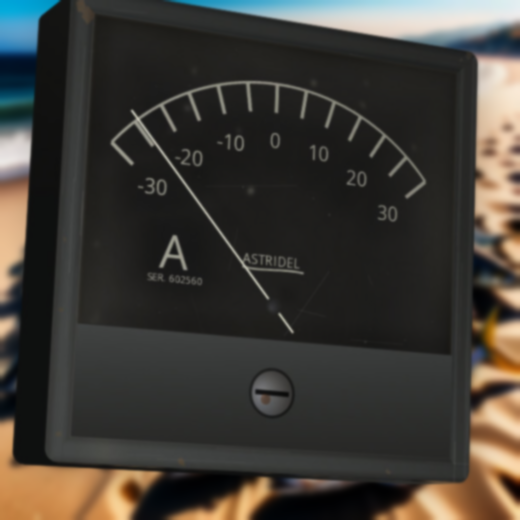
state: -25 A
